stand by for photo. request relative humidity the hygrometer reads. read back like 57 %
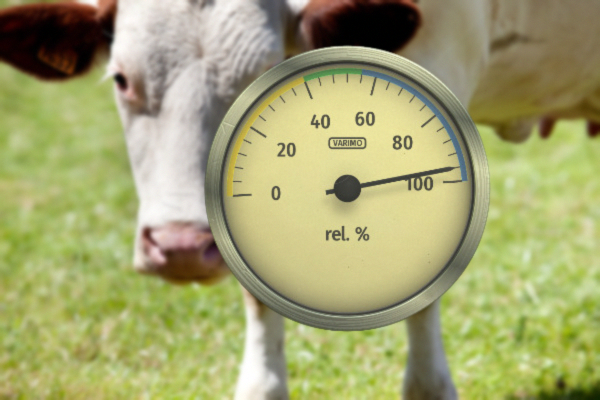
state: 96 %
